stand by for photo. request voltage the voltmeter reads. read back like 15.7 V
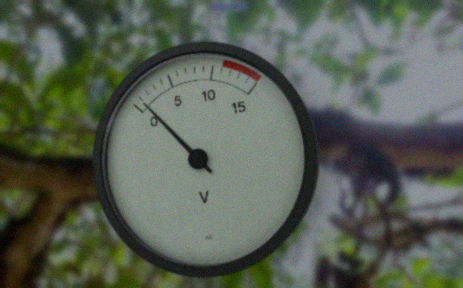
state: 1 V
